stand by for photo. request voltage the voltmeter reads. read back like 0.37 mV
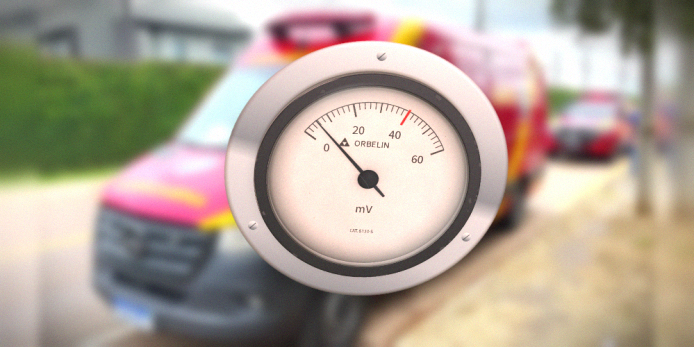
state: 6 mV
